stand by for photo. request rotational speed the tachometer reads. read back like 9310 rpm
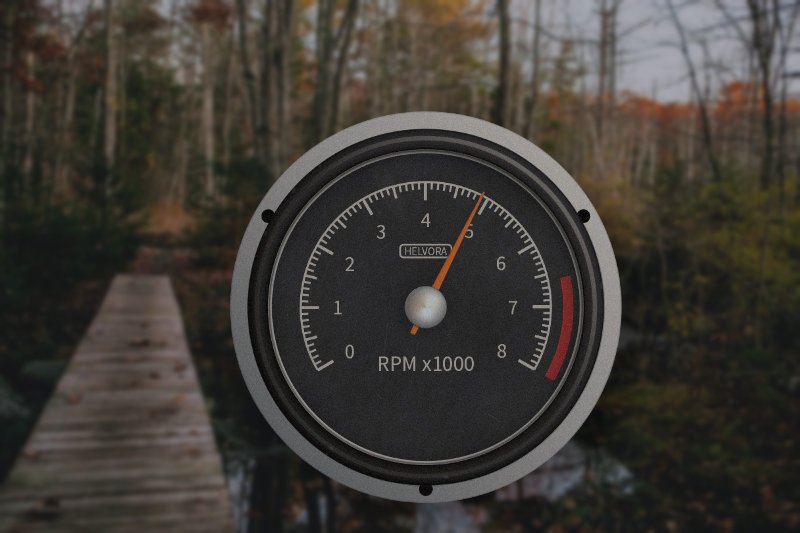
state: 4900 rpm
